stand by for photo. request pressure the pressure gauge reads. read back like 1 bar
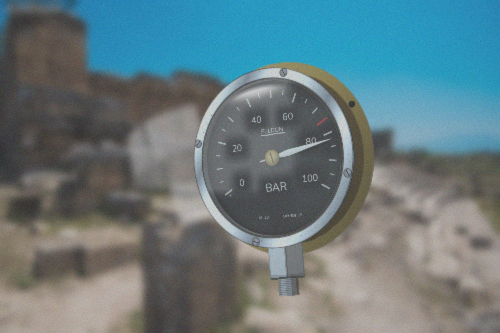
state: 82.5 bar
